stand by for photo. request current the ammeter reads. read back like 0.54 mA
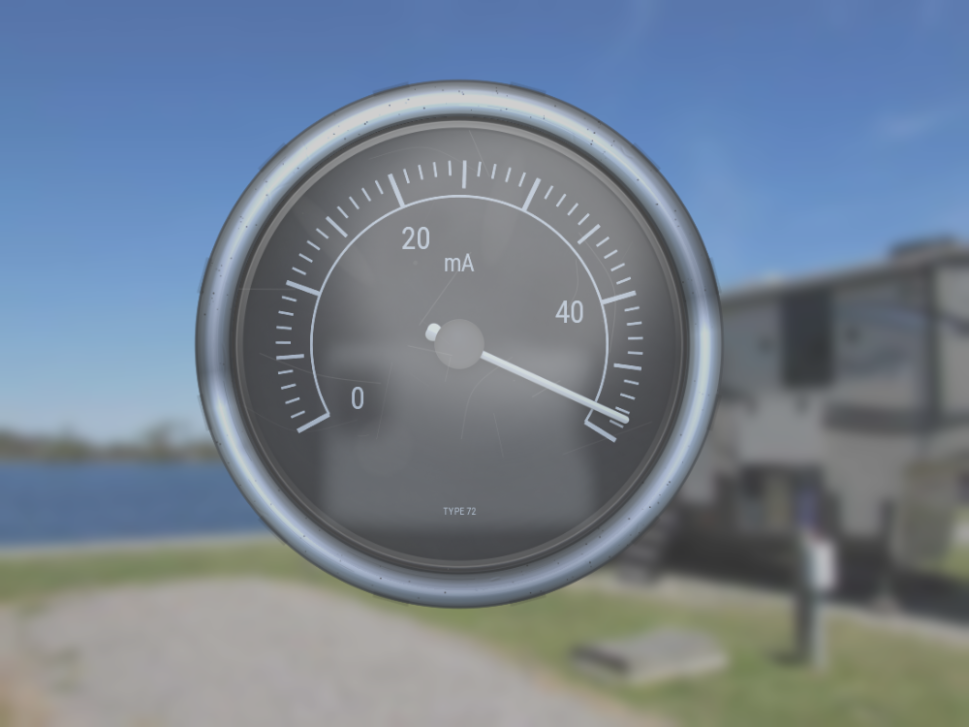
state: 48.5 mA
